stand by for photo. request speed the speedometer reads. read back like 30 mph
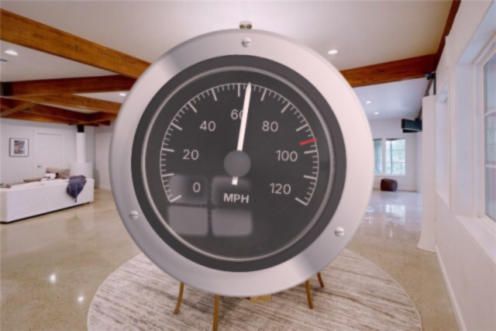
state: 64 mph
